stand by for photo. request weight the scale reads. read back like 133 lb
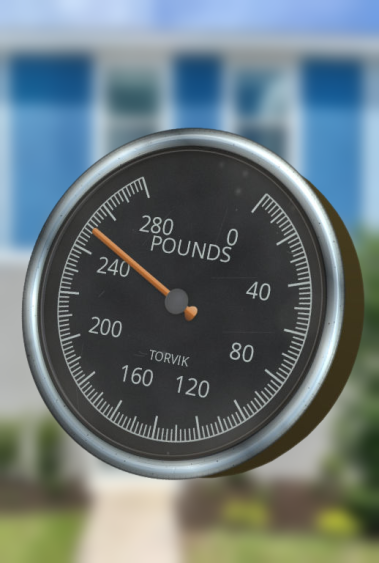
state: 250 lb
